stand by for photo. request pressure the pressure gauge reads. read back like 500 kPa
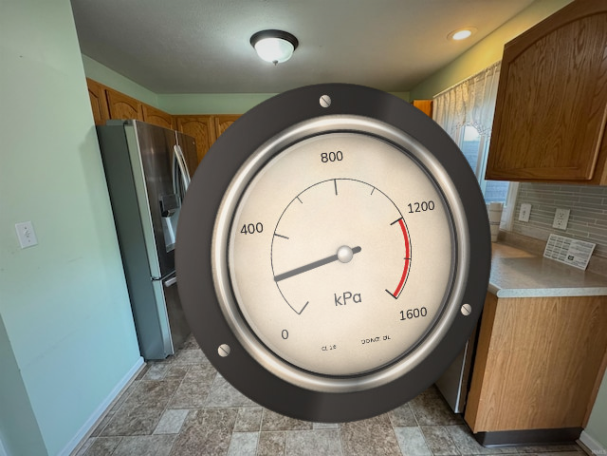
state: 200 kPa
